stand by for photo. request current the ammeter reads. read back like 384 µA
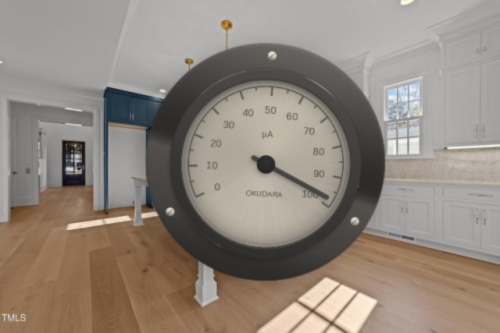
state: 97.5 µA
